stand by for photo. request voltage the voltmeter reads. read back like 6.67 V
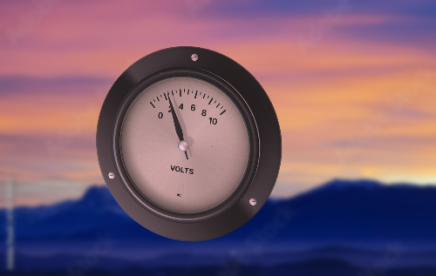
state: 2.5 V
